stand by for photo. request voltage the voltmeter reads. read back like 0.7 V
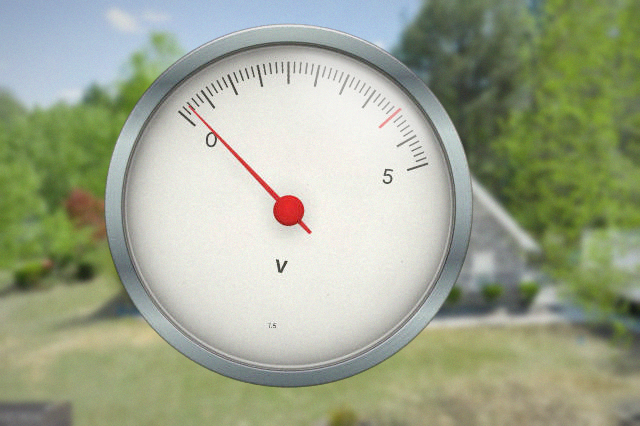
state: 0.2 V
